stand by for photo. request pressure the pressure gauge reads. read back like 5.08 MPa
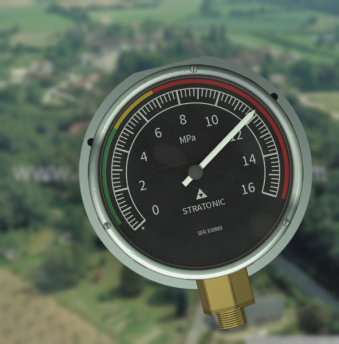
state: 11.8 MPa
